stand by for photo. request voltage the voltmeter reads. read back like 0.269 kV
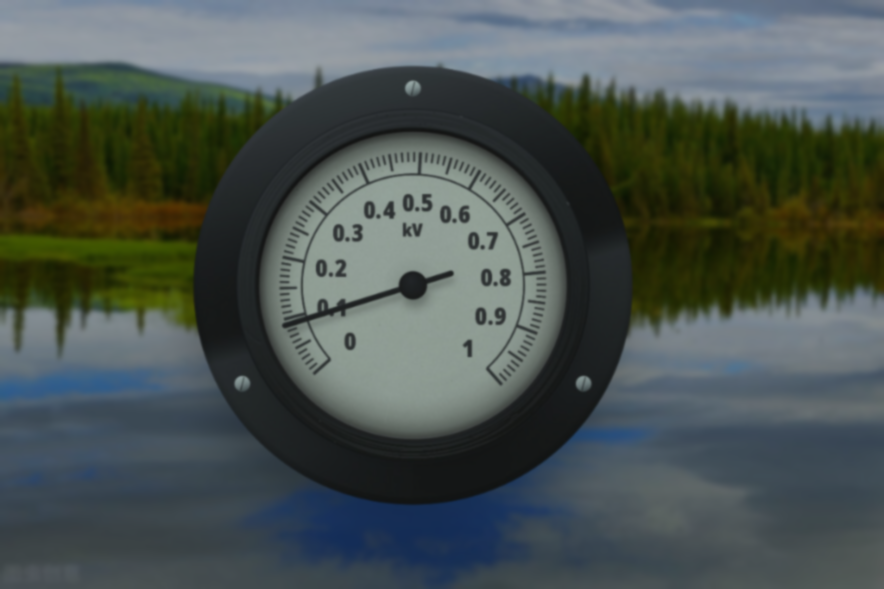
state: 0.09 kV
